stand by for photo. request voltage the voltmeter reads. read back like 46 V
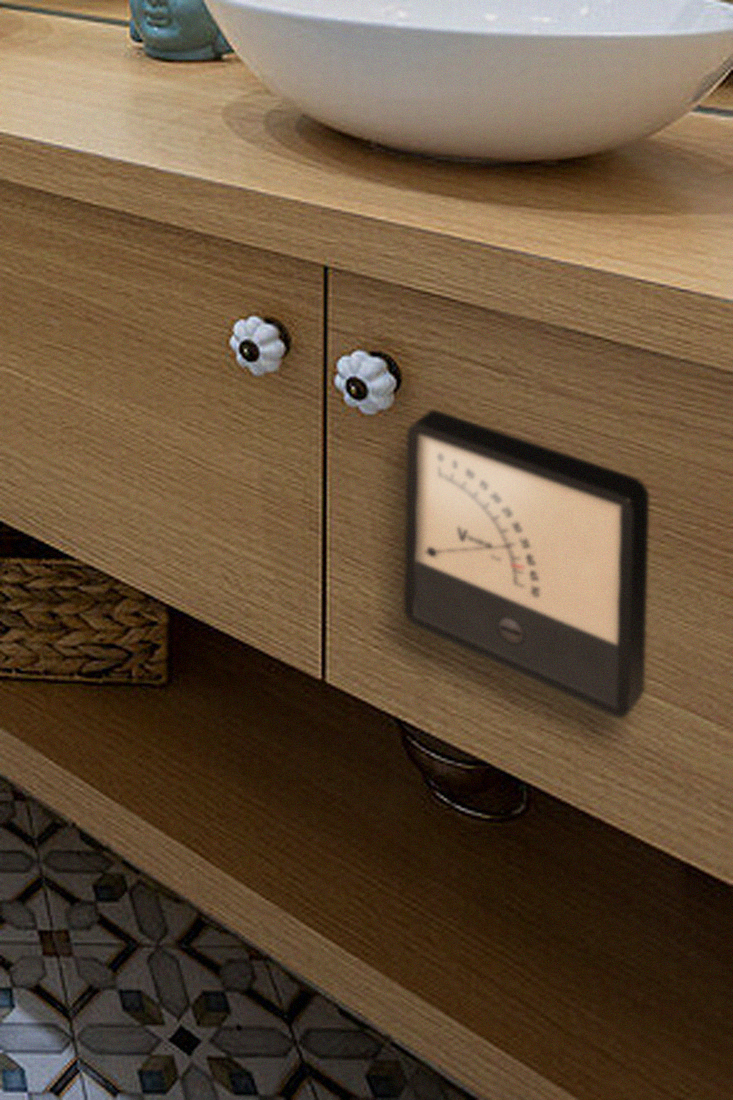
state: 35 V
